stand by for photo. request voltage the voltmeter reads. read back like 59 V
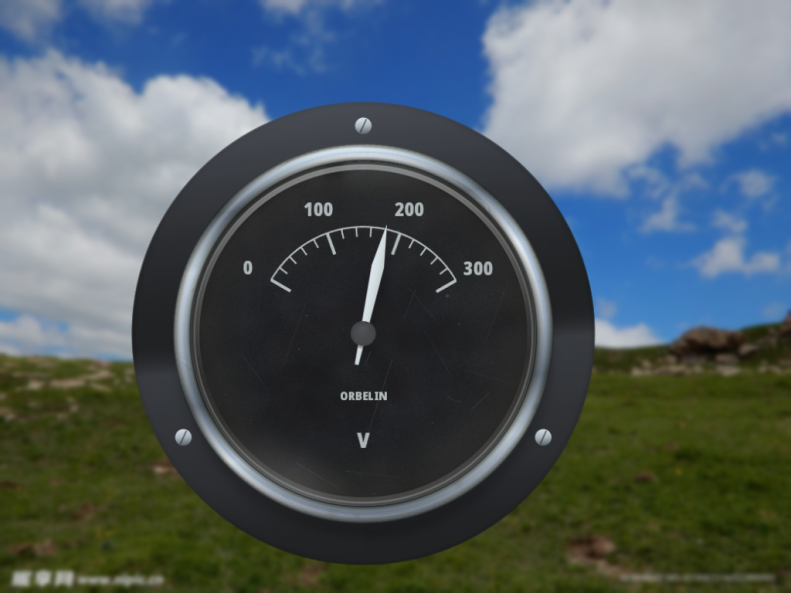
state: 180 V
